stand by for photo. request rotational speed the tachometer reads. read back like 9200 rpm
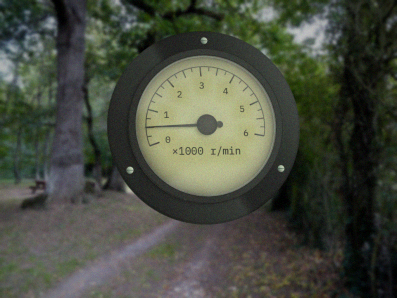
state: 500 rpm
